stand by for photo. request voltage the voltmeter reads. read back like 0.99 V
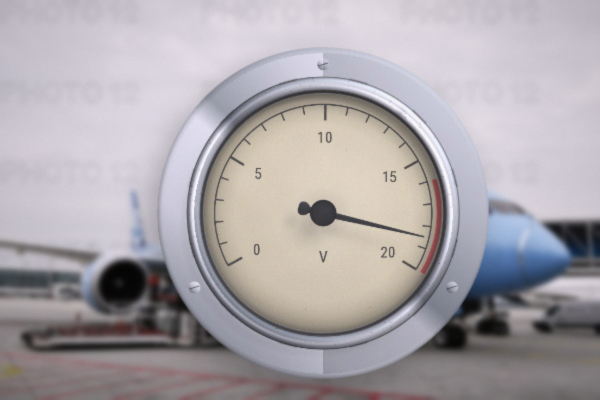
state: 18.5 V
